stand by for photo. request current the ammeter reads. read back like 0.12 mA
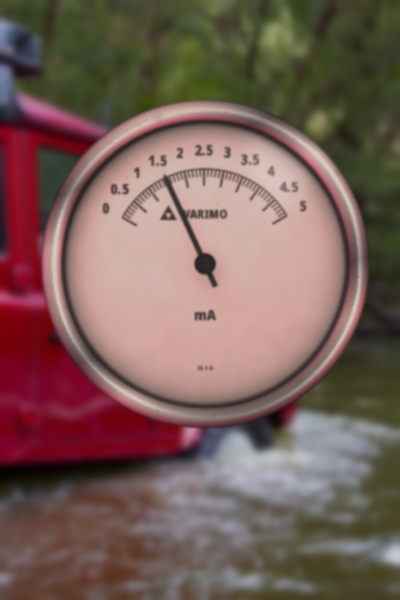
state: 1.5 mA
